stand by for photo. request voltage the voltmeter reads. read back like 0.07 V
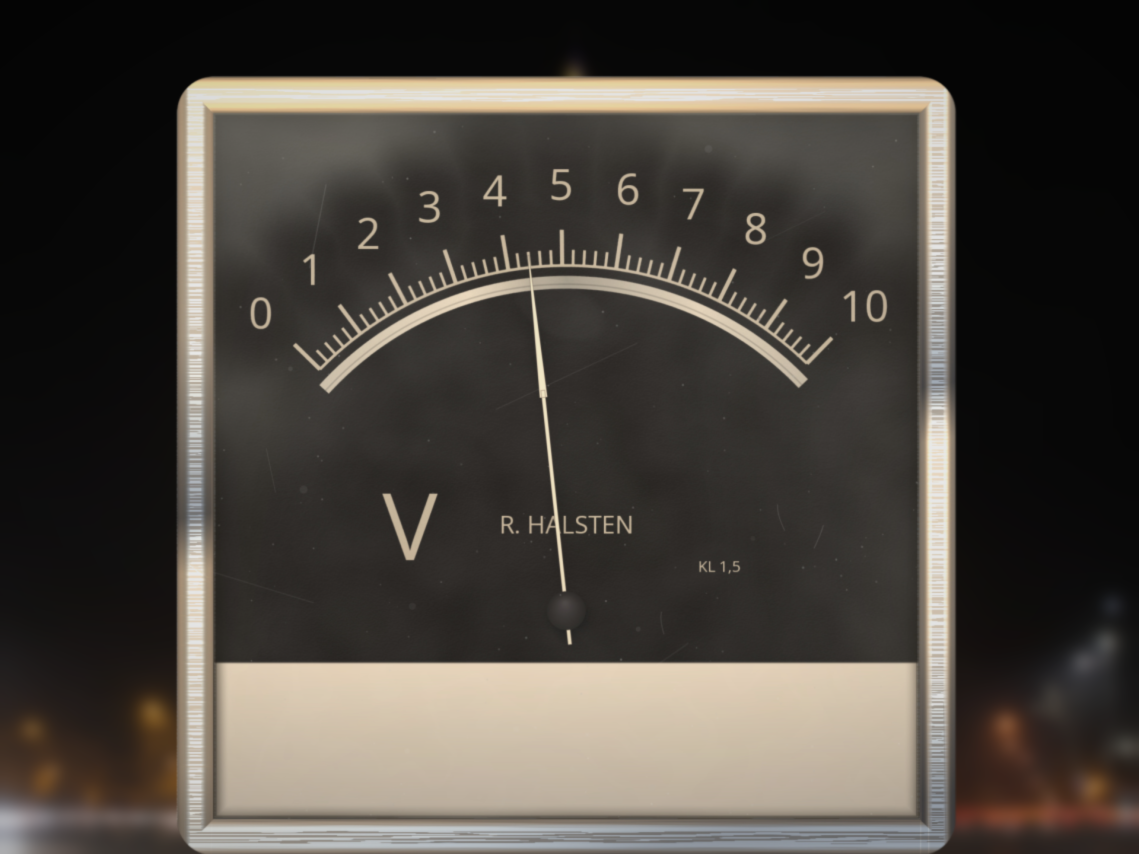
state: 4.4 V
